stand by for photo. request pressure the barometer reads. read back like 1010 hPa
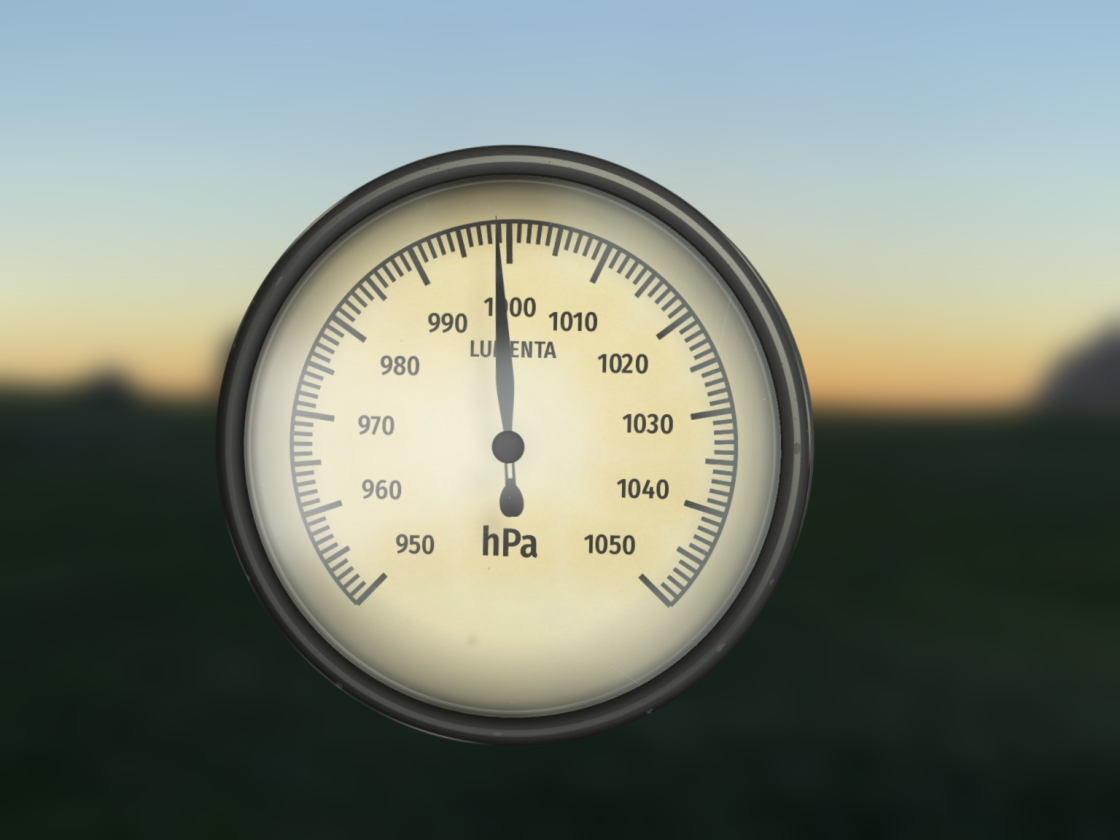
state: 999 hPa
